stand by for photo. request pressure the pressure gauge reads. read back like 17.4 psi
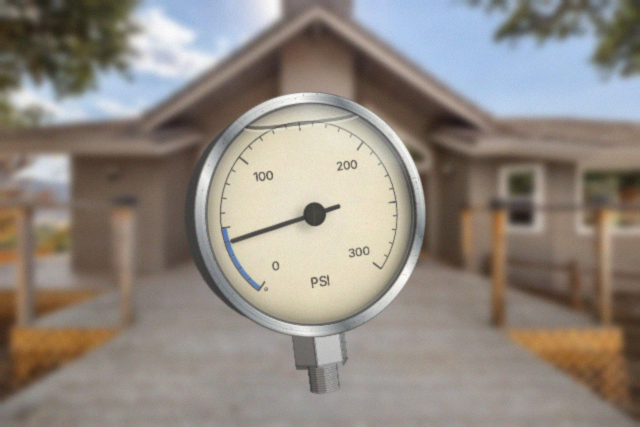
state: 40 psi
